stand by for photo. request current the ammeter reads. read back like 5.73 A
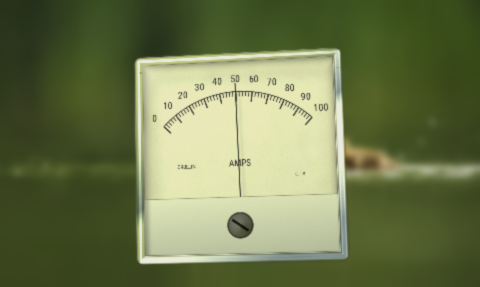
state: 50 A
